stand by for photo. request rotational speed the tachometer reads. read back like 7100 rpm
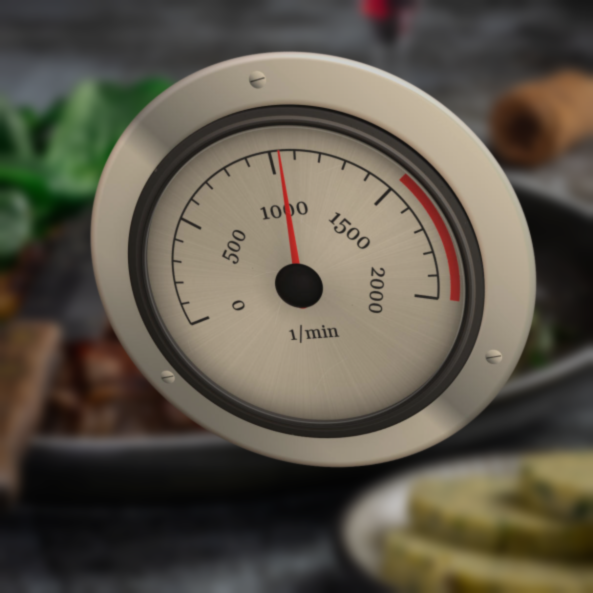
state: 1050 rpm
